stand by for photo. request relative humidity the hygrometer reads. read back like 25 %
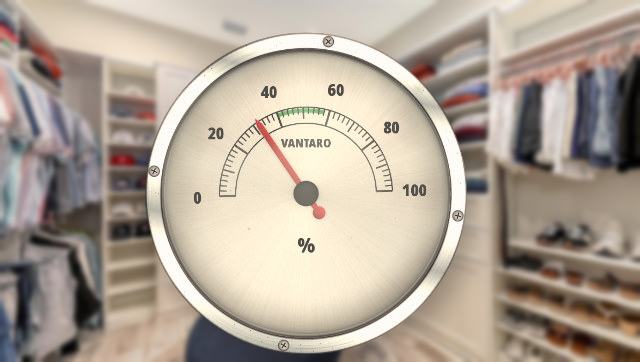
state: 32 %
